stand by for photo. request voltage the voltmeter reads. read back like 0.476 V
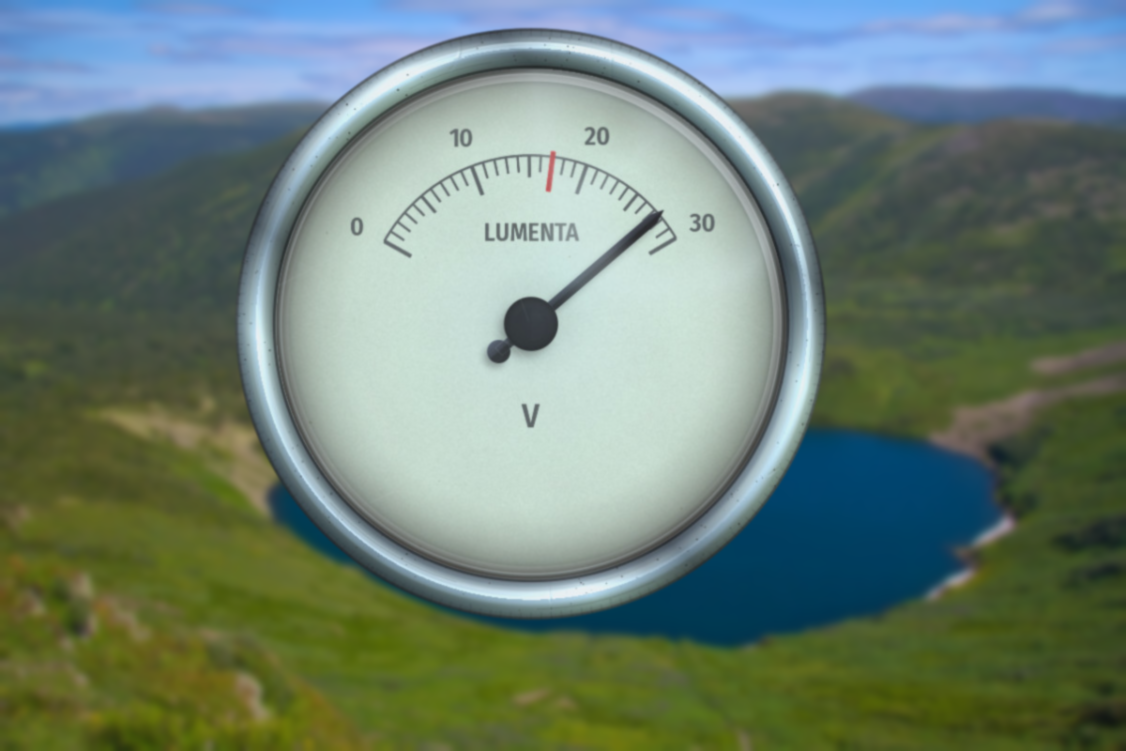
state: 27.5 V
